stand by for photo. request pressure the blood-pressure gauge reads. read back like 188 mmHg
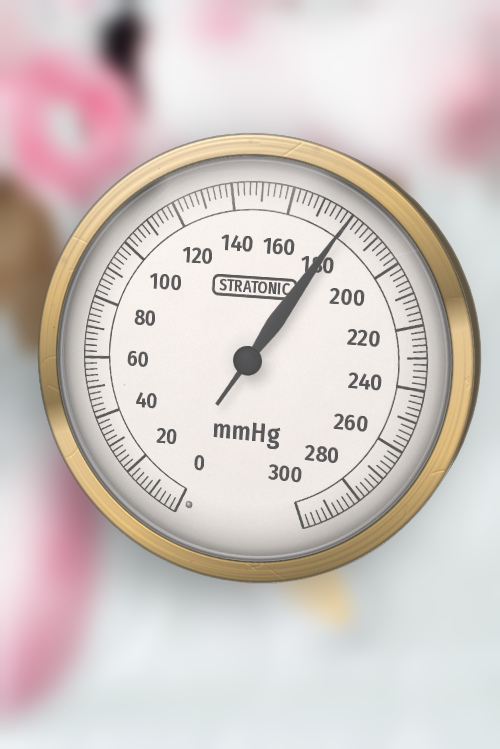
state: 180 mmHg
